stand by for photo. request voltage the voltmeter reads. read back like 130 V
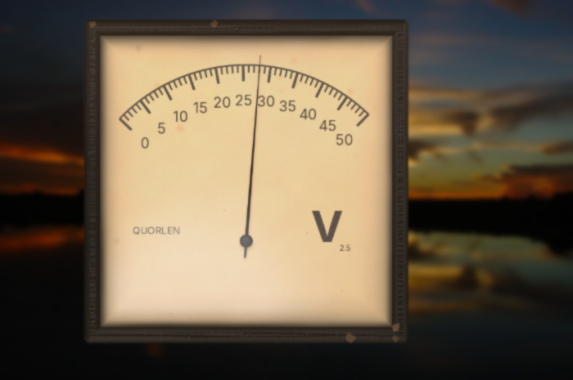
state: 28 V
